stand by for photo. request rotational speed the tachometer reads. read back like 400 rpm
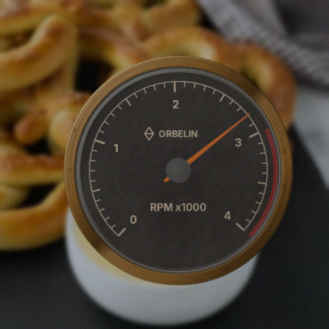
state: 2800 rpm
